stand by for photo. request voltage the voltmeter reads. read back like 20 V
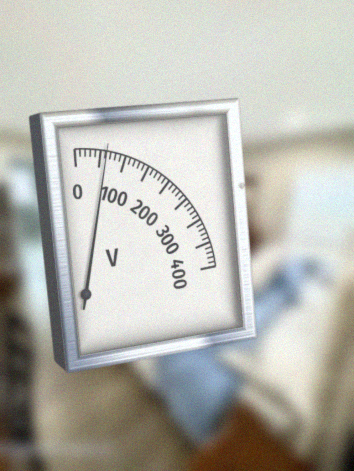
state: 60 V
